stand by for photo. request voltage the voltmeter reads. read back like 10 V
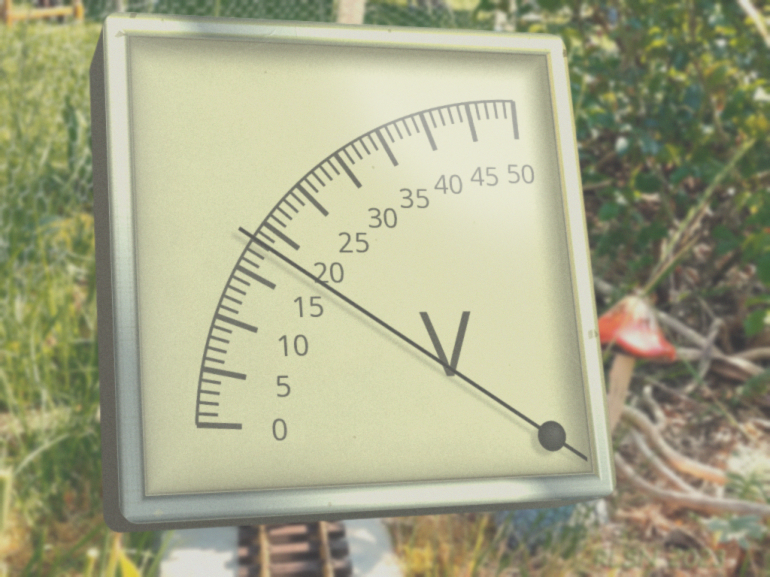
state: 18 V
